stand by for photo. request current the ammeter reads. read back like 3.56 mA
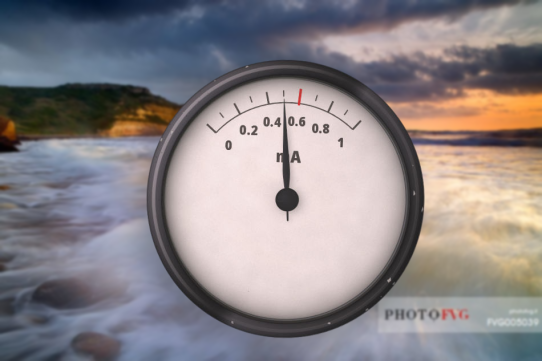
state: 0.5 mA
